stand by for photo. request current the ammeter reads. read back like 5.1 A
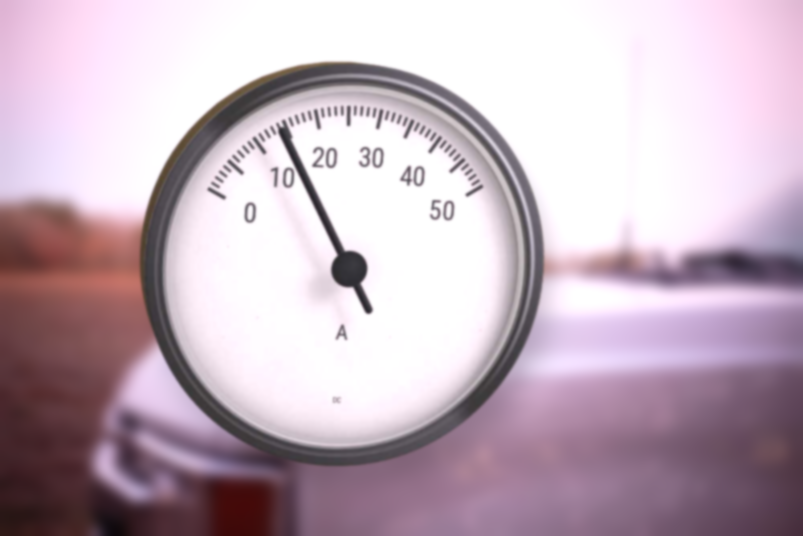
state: 14 A
